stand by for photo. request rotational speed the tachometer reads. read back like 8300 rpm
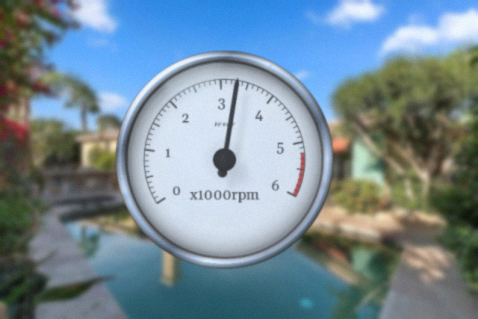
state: 3300 rpm
